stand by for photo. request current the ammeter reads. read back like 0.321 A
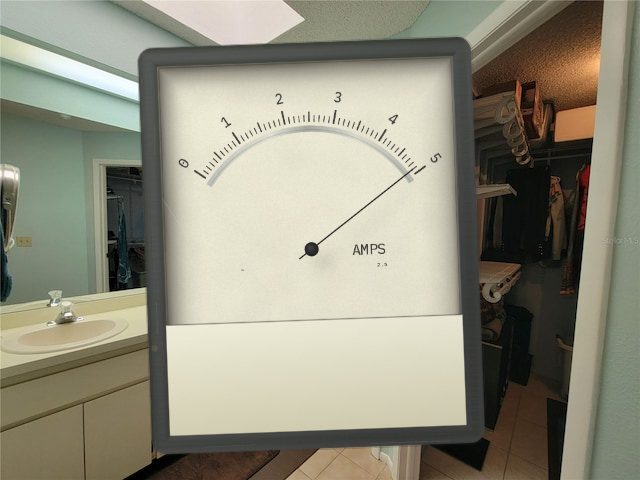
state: 4.9 A
